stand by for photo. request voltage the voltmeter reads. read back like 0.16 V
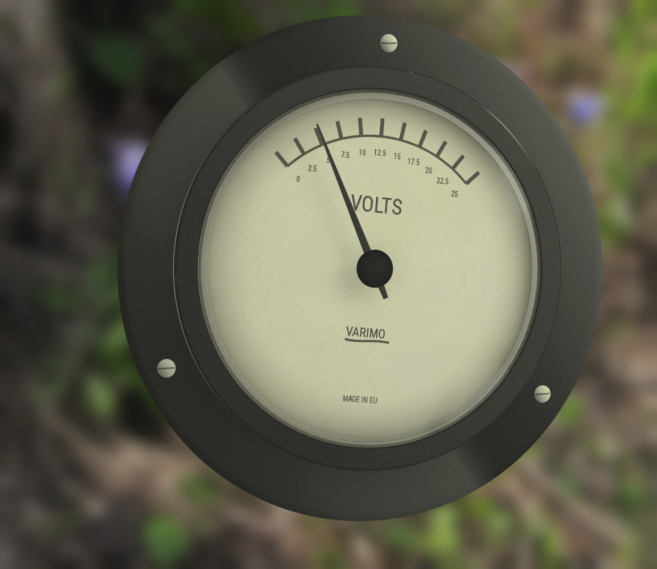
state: 5 V
